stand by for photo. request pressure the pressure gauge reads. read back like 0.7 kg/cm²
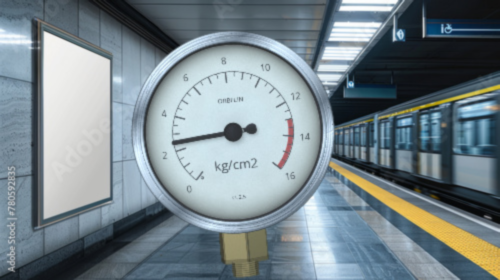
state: 2.5 kg/cm²
